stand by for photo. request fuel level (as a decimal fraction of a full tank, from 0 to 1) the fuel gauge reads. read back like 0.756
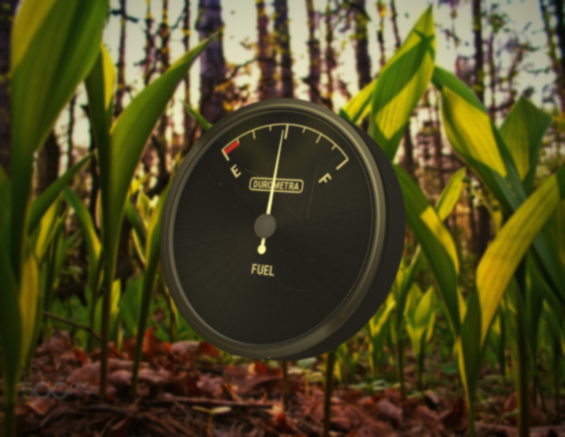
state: 0.5
